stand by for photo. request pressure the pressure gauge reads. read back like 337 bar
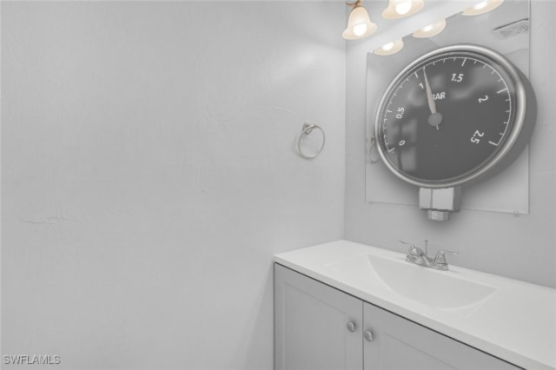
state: 1.1 bar
